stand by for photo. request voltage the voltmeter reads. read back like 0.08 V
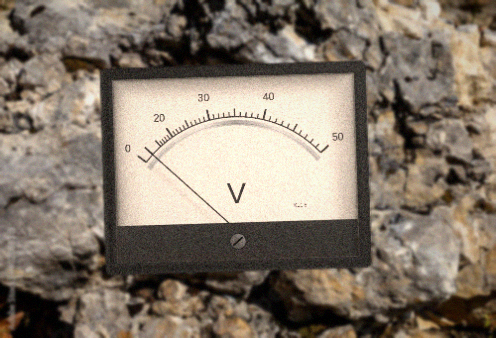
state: 10 V
